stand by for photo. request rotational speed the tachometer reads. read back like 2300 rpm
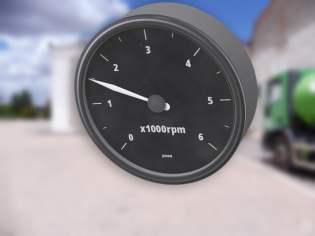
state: 1500 rpm
